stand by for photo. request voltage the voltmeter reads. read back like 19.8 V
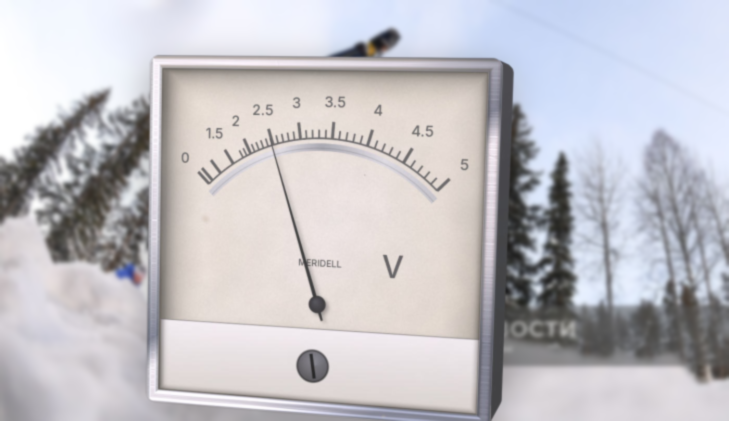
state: 2.5 V
